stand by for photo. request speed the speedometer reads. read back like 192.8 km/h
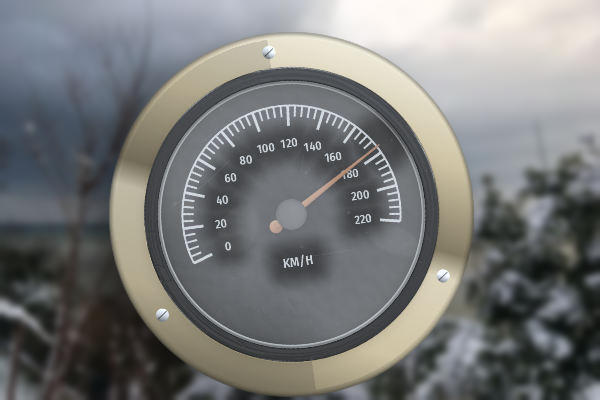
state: 176 km/h
